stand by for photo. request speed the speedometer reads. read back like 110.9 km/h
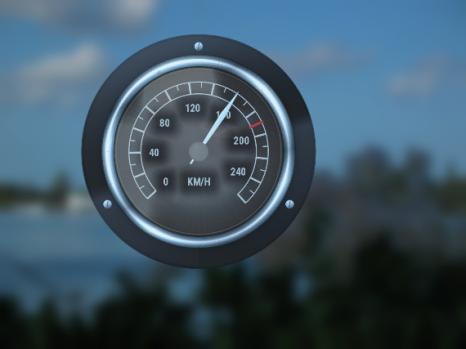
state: 160 km/h
